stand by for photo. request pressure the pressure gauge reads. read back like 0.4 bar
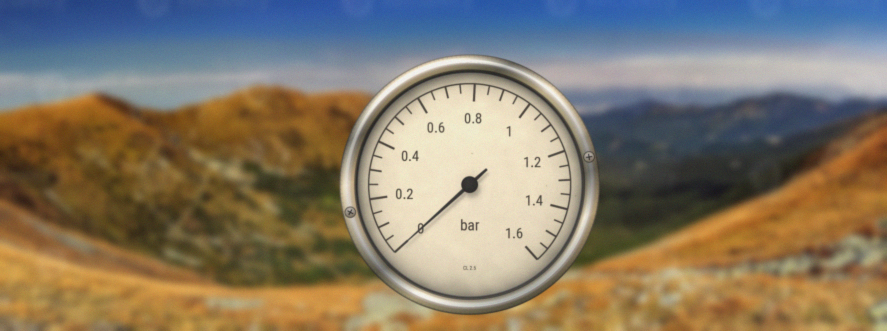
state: 0 bar
